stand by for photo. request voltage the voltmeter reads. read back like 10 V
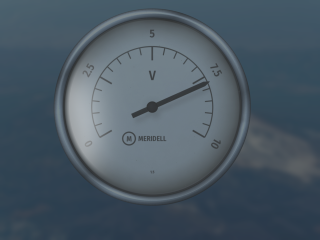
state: 7.75 V
